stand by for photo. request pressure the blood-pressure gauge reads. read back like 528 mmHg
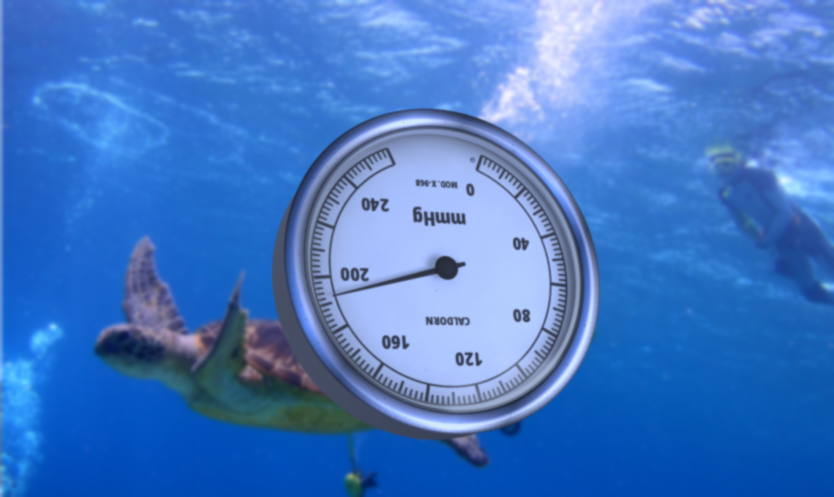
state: 192 mmHg
